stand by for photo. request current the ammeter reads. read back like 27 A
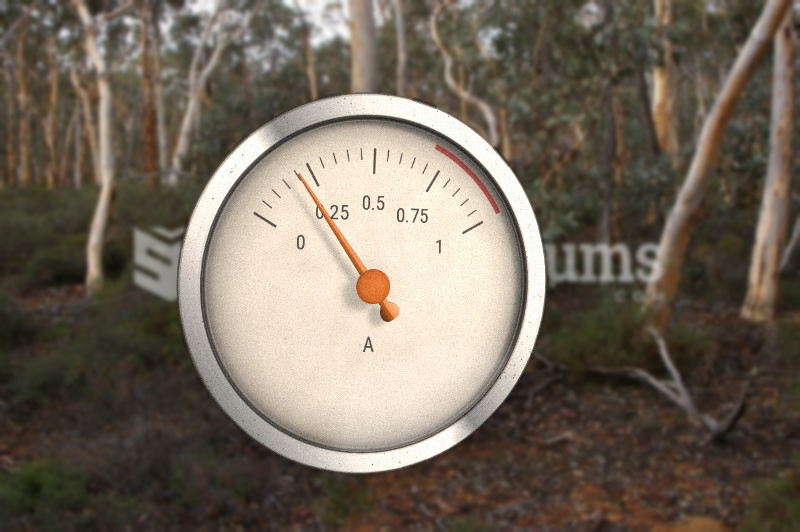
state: 0.2 A
